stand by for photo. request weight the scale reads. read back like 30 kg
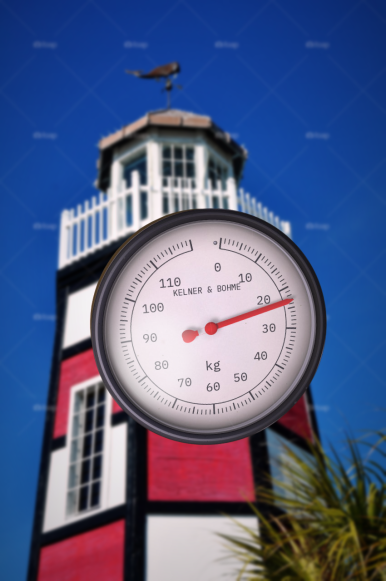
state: 23 kg
